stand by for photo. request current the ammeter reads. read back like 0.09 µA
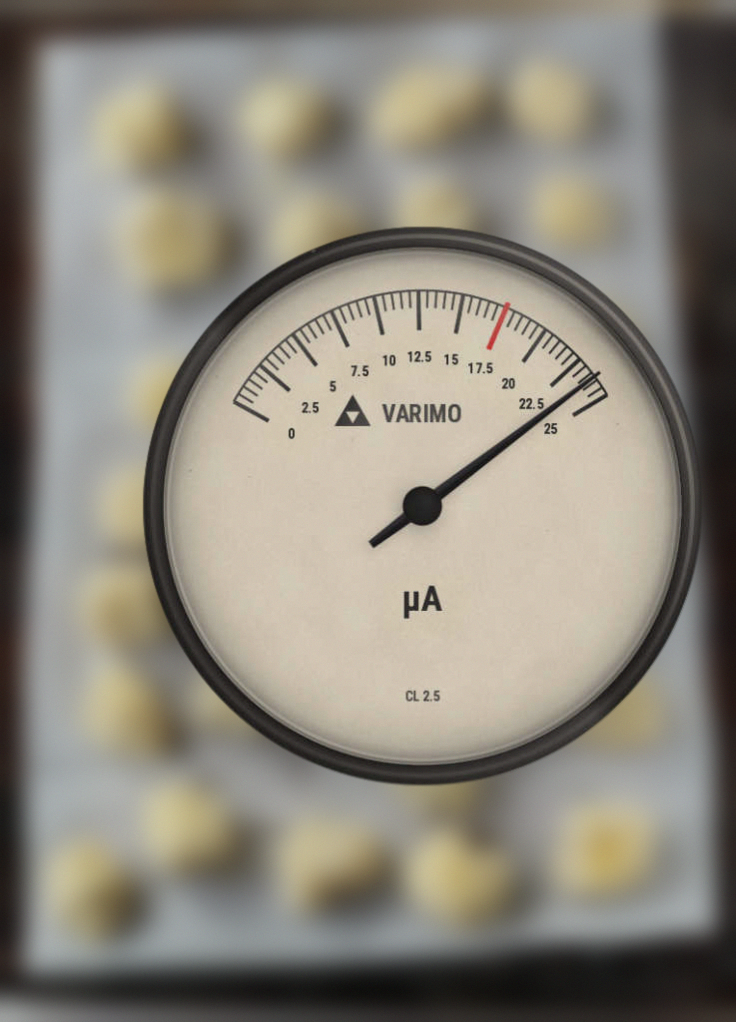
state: 23.75 µA
